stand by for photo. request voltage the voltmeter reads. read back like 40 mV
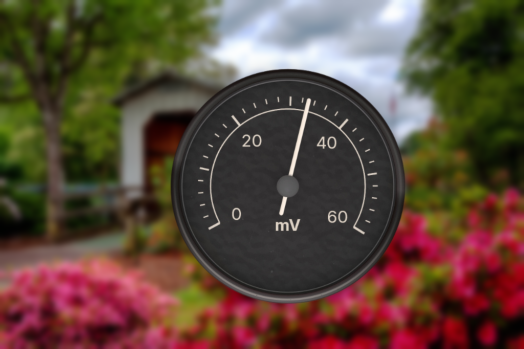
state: 33 mV
